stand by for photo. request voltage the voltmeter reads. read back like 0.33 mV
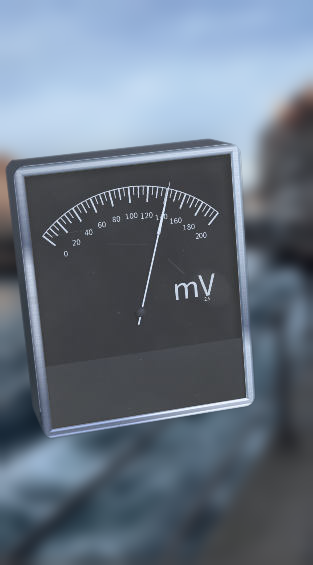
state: 140 mV
